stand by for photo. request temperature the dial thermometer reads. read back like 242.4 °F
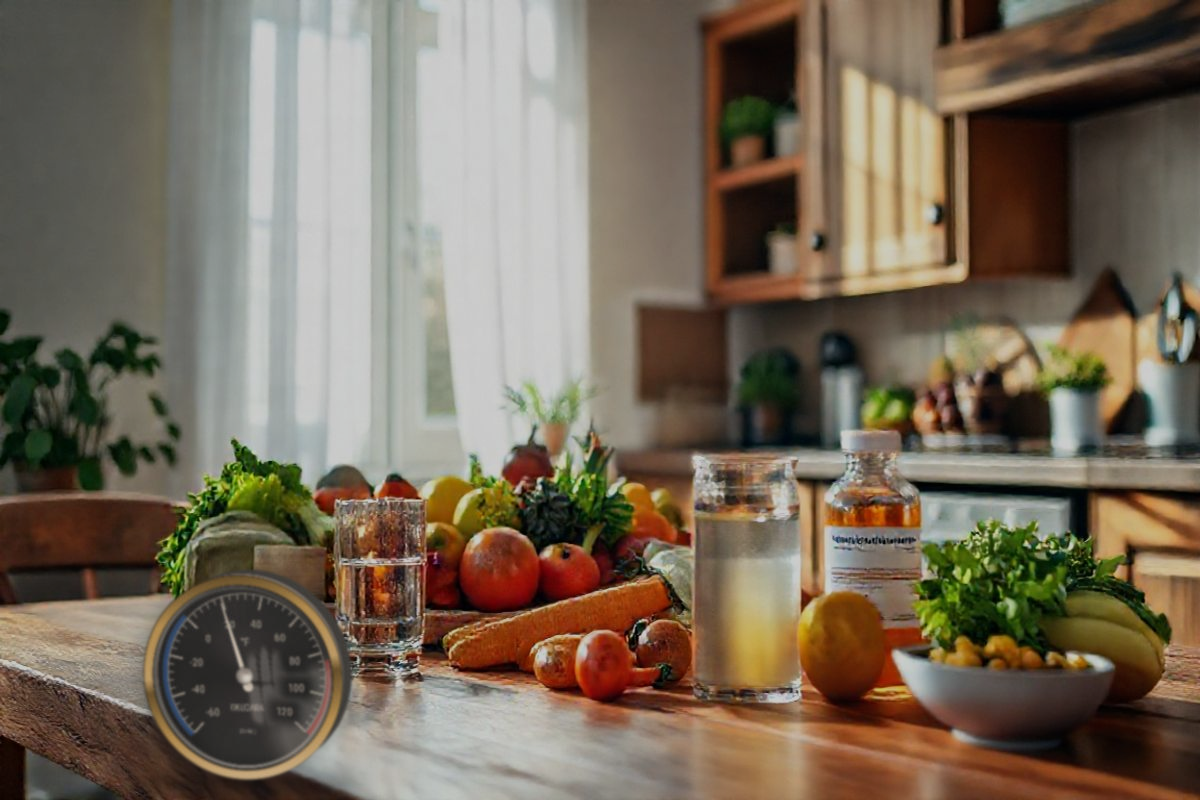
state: 20 °F
